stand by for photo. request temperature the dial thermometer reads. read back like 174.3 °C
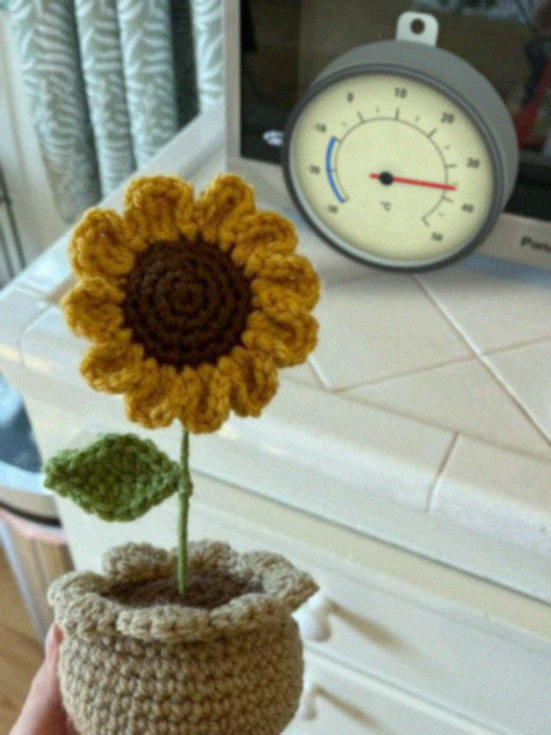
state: 35 °C
